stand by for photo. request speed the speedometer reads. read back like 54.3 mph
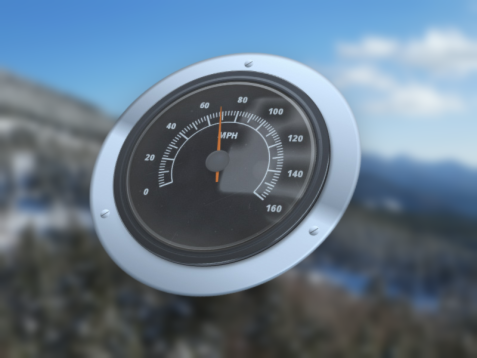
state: 70 mph
